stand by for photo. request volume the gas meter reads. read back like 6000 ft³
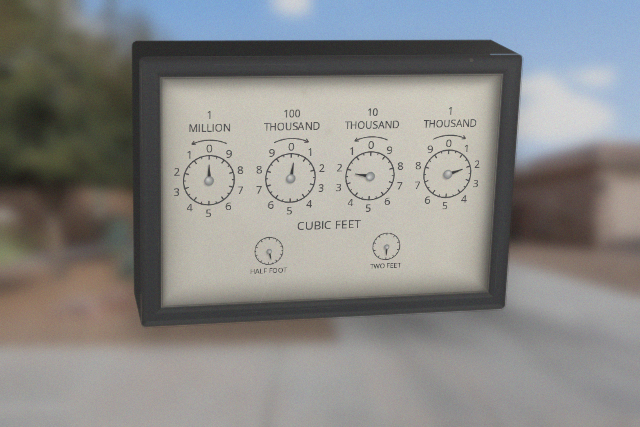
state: 2200 ft³
